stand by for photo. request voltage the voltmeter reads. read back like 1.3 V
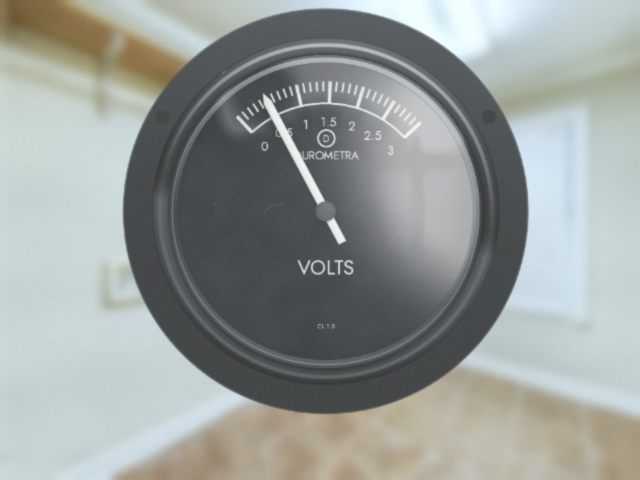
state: 0.5 V
